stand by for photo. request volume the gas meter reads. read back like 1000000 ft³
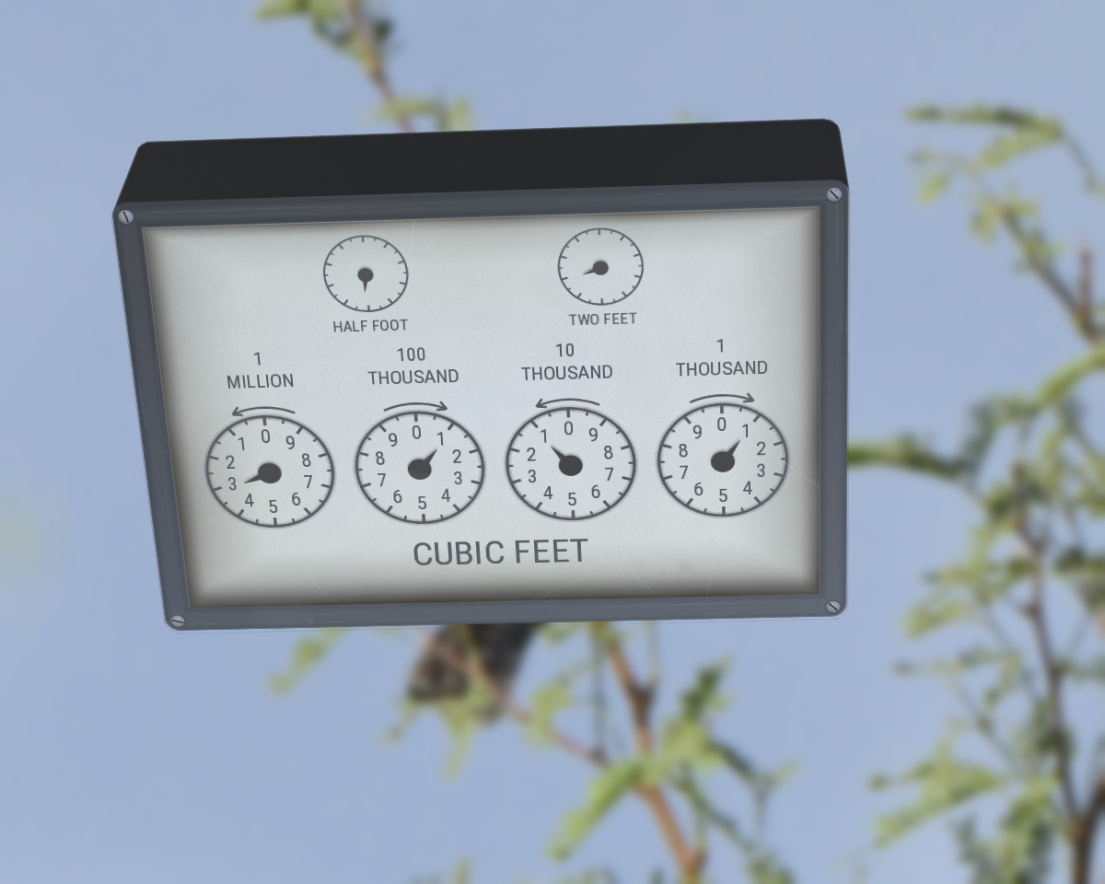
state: 311100 ft³
